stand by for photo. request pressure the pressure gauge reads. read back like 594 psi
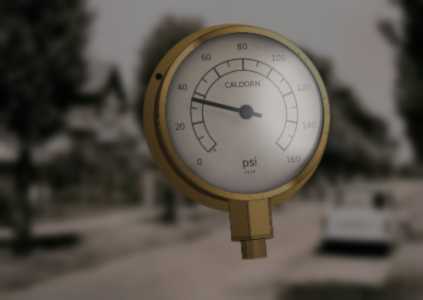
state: 35 psi
